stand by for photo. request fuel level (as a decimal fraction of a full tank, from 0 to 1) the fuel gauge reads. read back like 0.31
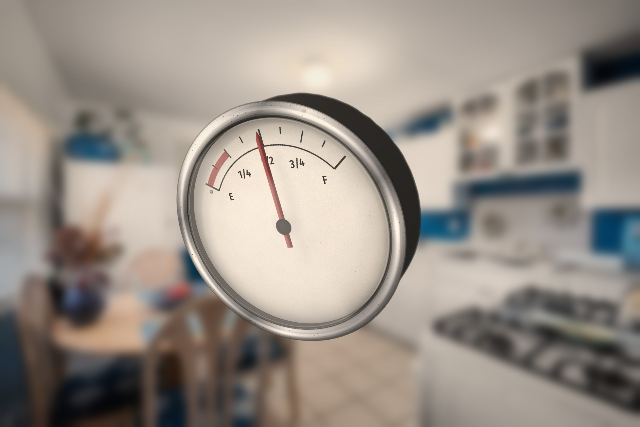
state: 0.5
